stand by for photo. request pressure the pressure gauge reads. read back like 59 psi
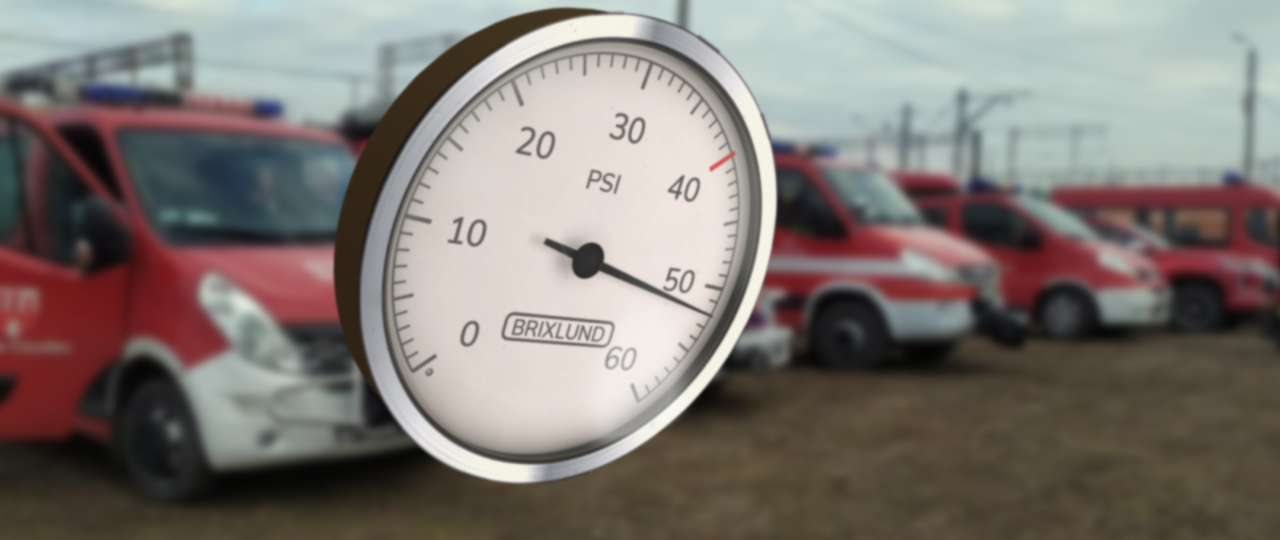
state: 52 psi
